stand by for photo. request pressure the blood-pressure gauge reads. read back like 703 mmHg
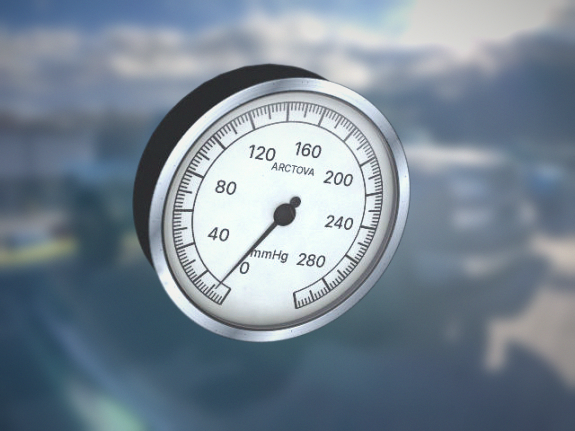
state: 10 mmHg
